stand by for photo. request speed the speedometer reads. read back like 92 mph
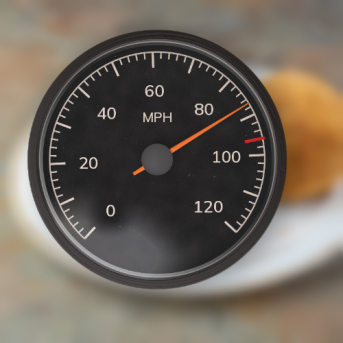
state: 87 mph
